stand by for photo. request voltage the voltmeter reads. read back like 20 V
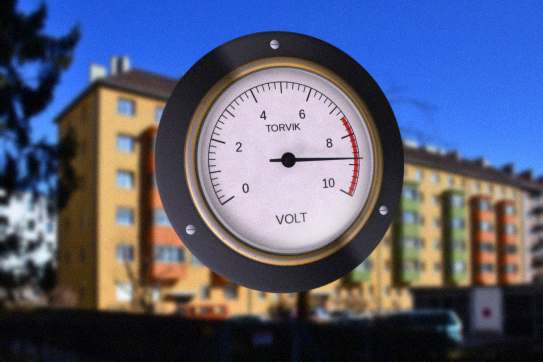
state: 8.8 V
